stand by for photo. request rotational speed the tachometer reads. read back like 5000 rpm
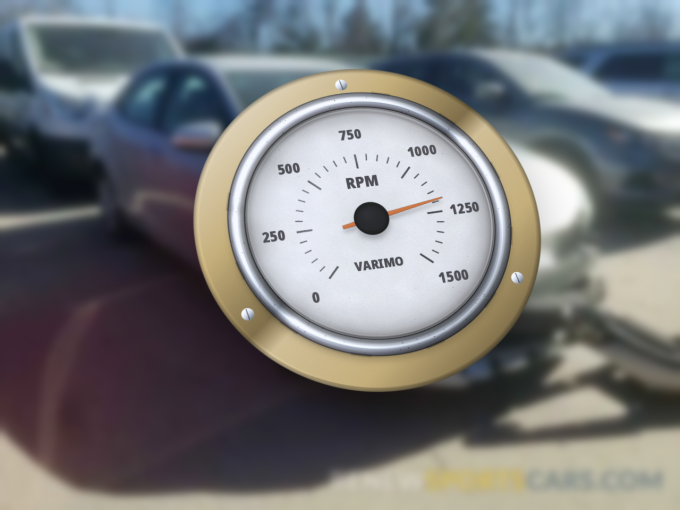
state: 1200 rpm
